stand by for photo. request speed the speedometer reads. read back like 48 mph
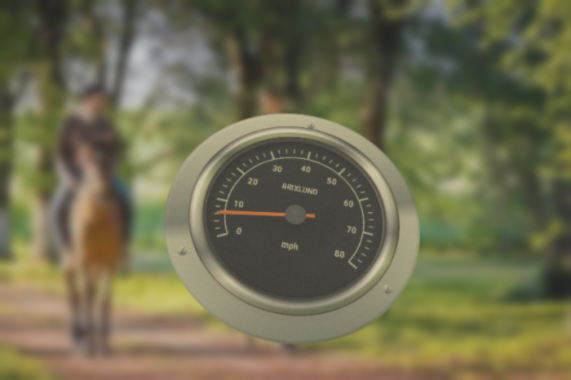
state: 6 mph
